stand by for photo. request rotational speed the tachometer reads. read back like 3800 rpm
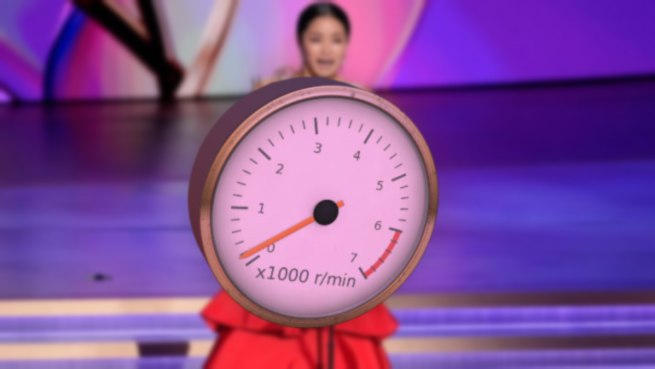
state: 200 rpm
